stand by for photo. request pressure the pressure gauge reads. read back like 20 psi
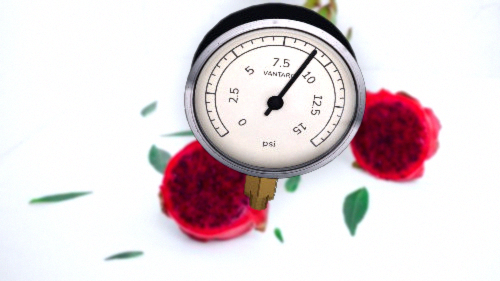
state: 9 psi
